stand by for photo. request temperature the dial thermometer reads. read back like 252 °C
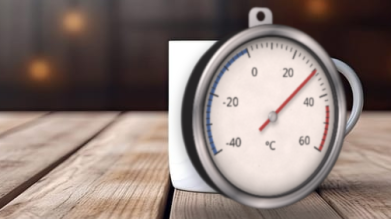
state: 30 °C
